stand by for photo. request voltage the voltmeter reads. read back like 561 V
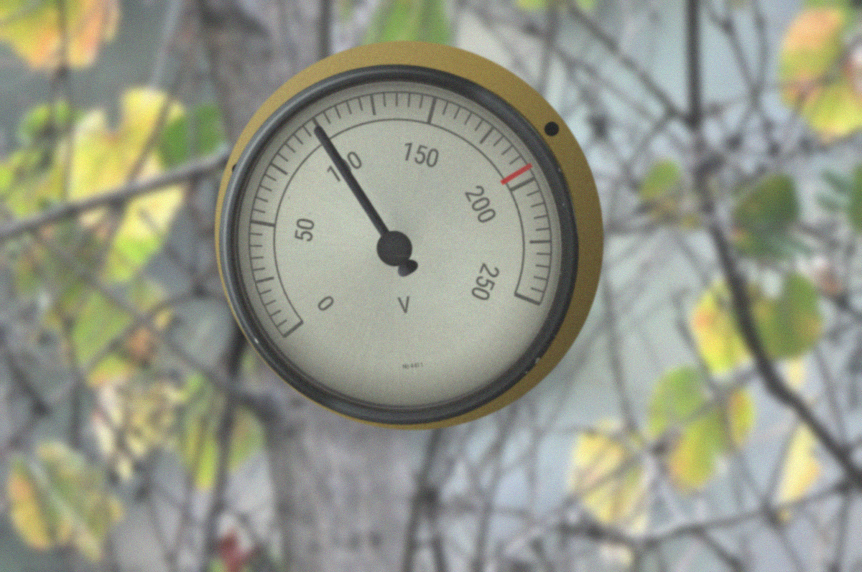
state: 100 V
